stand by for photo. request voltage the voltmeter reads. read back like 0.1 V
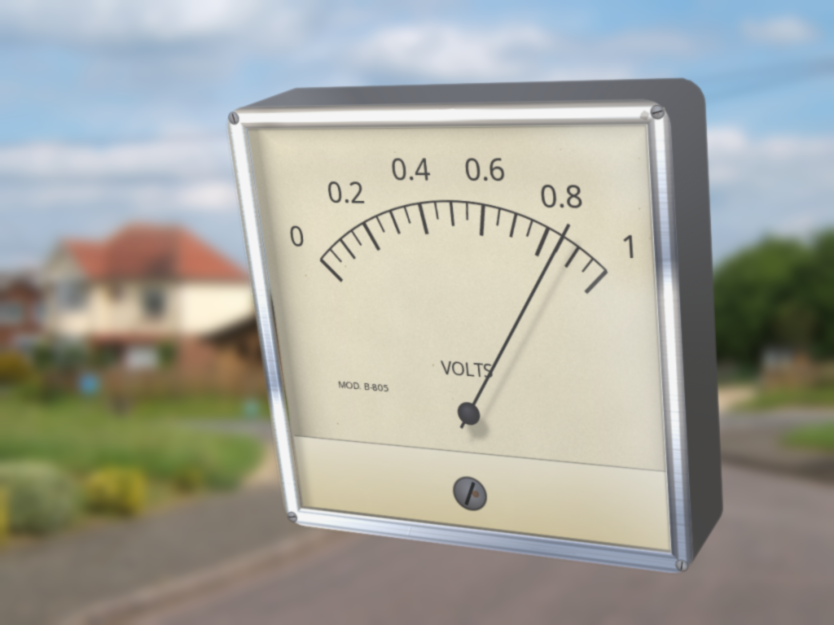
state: 0.85 V
